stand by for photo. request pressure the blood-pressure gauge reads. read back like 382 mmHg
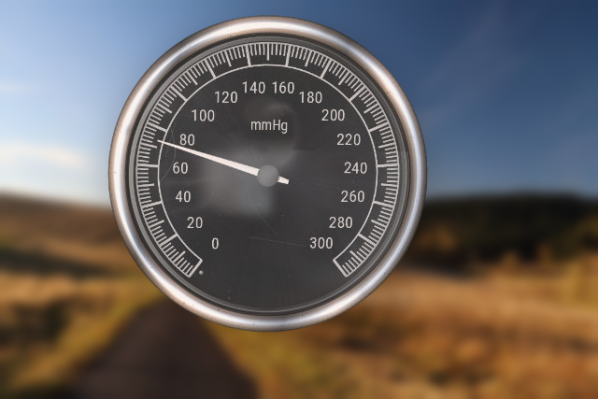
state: 74 mmHg
